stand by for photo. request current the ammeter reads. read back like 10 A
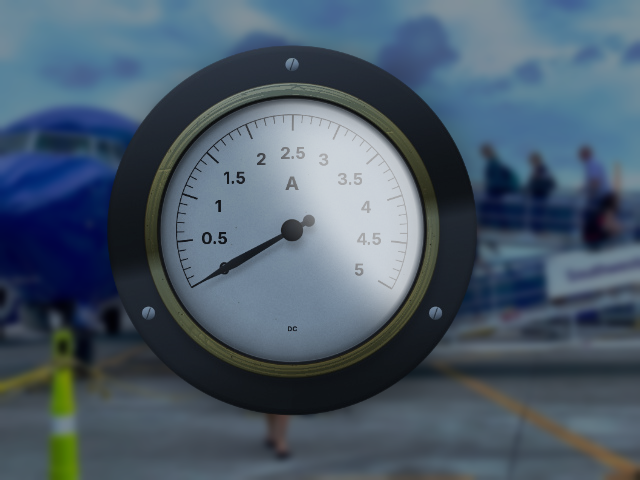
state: 0 A
